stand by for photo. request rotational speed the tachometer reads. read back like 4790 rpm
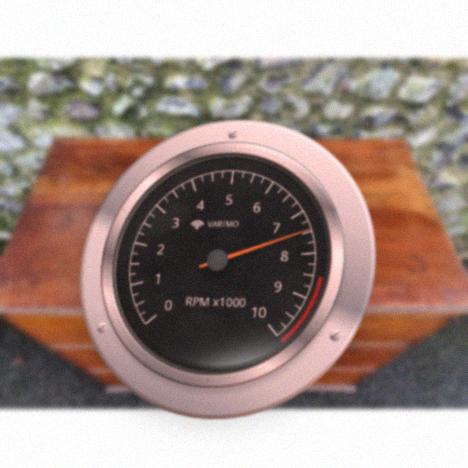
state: 7500 rpm
